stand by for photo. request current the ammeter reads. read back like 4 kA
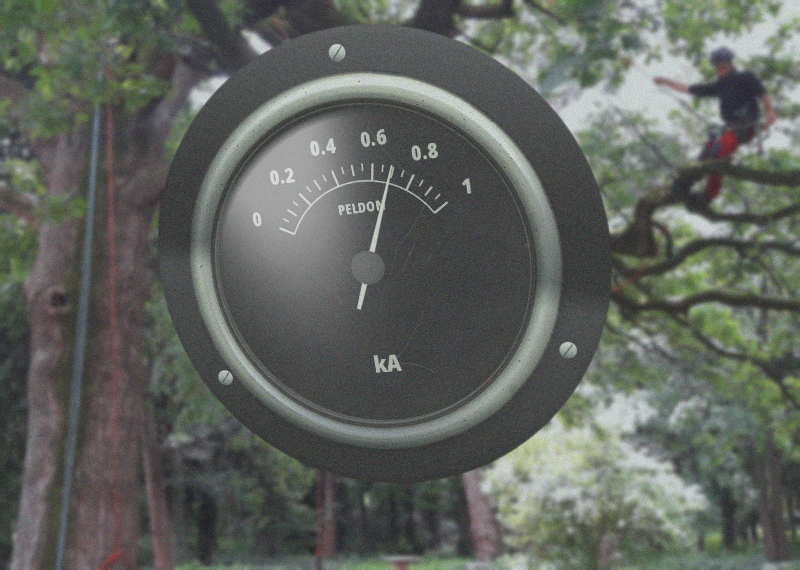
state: 0.7 kA
